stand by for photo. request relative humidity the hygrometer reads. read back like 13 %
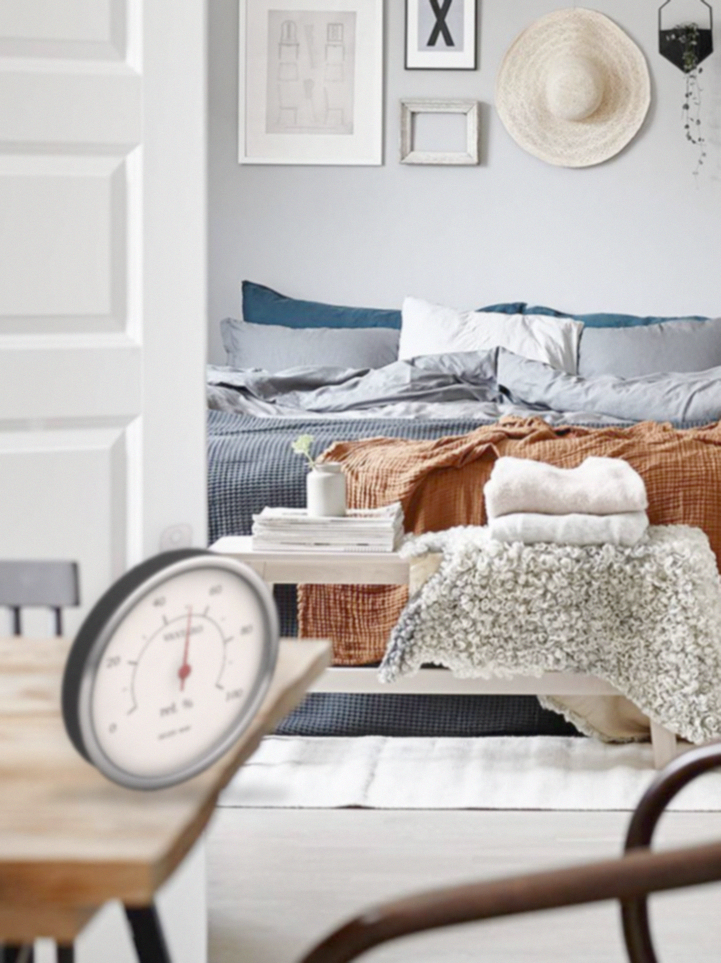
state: 50 %
